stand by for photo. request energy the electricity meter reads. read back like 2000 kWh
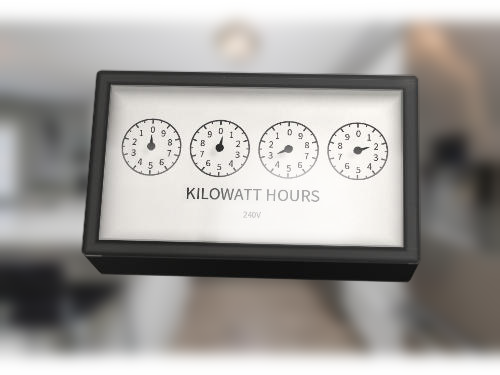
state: 32 kWh
